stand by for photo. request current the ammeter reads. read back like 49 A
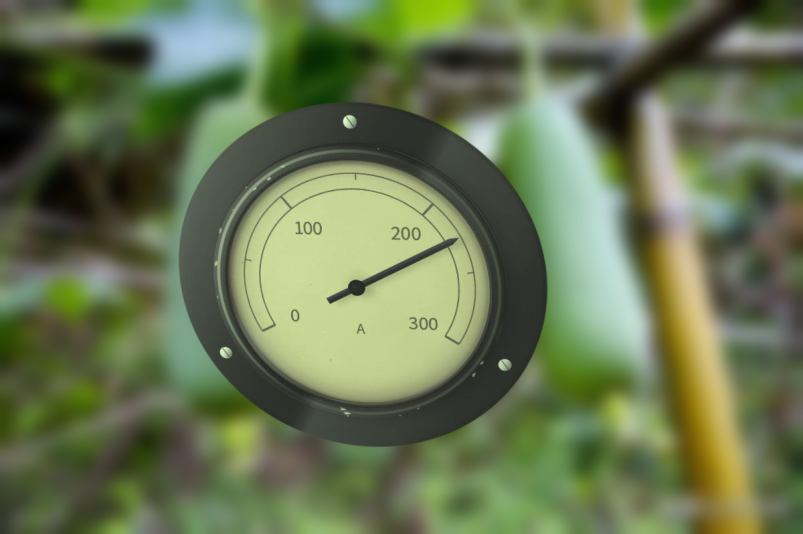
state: 225 A
